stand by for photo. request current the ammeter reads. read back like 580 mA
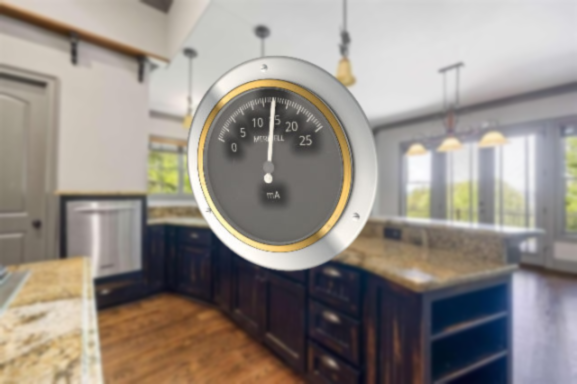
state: 15 mA
